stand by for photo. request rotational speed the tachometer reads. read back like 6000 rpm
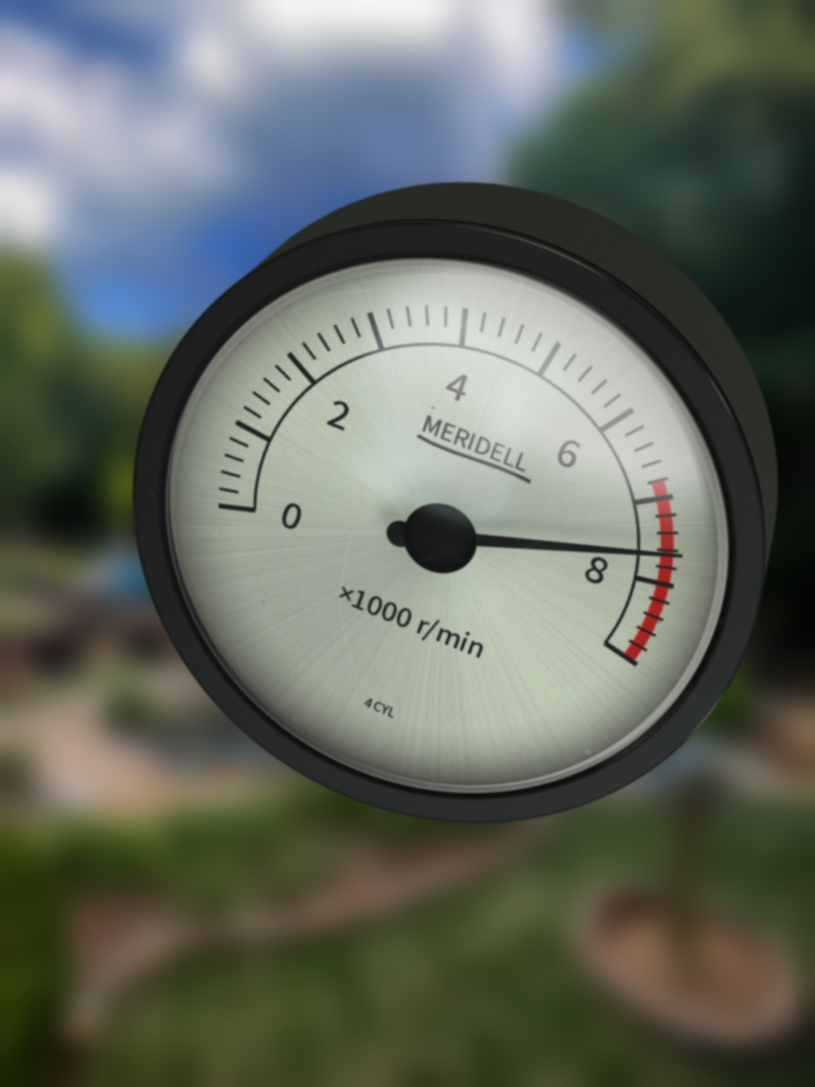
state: 7600 rpm
